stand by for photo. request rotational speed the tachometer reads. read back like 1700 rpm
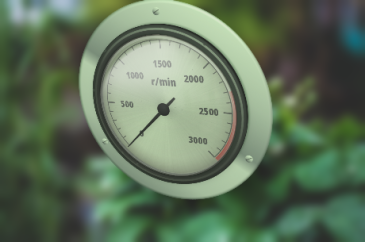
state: 0 rpm
